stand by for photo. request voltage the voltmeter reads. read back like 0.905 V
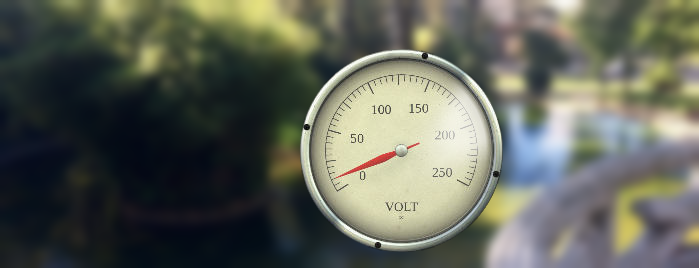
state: 10 V
